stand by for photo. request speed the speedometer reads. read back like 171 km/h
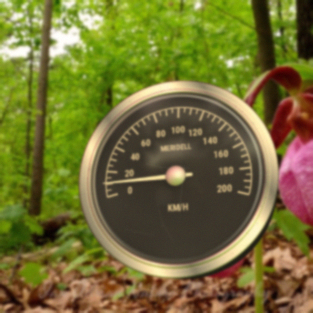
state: 10 km/h
